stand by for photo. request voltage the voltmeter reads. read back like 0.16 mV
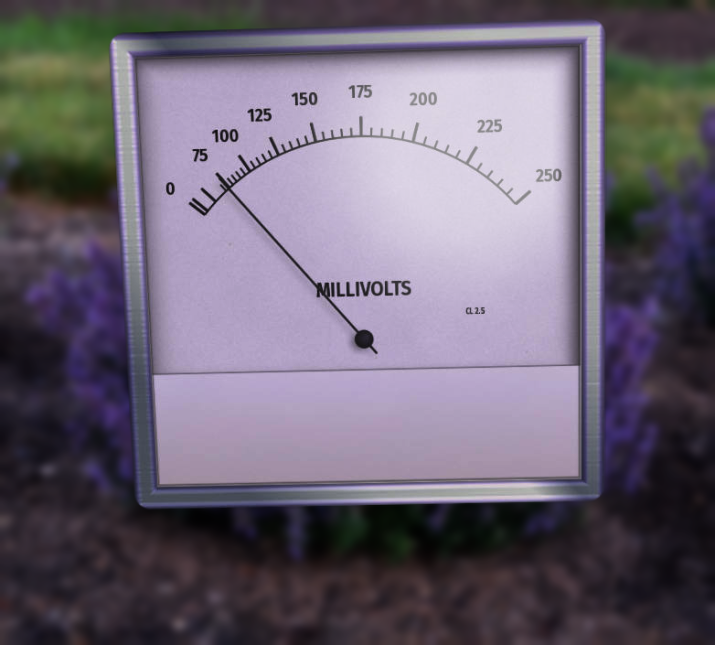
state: 75 mV
